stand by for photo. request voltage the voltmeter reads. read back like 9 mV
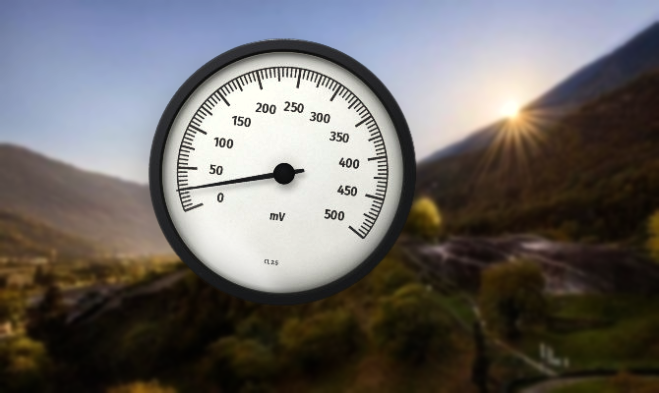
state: 25 mV
